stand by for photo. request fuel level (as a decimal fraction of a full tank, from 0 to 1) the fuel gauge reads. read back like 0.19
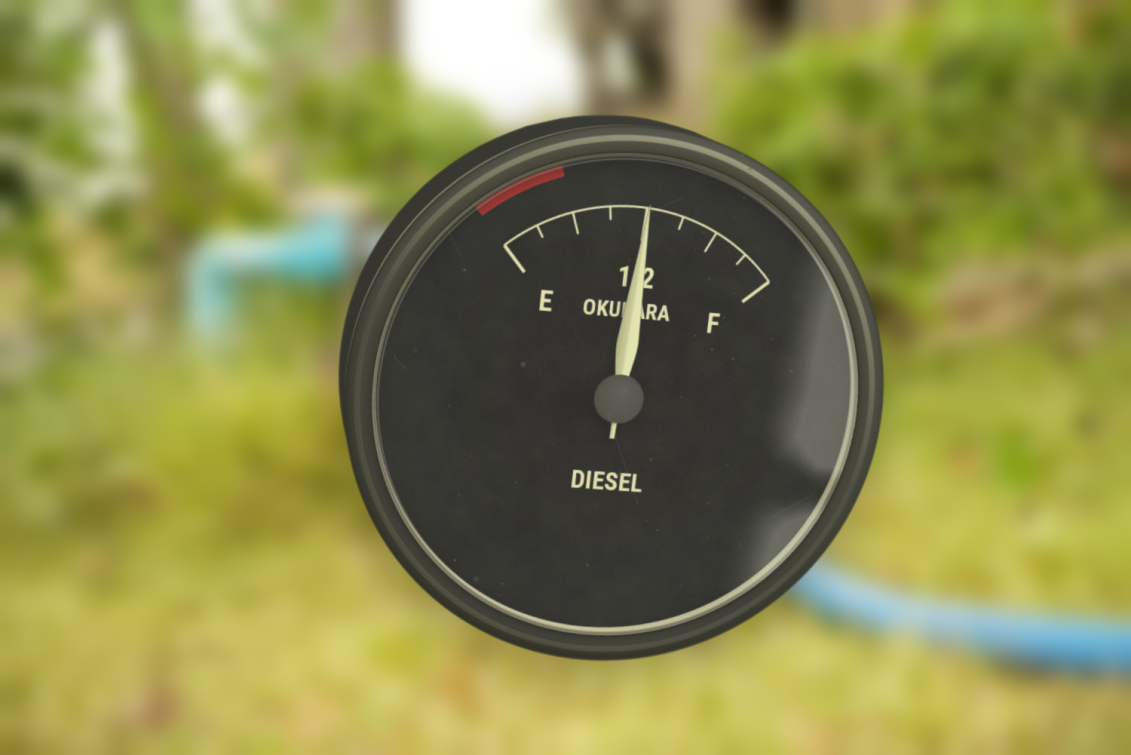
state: 0.5
